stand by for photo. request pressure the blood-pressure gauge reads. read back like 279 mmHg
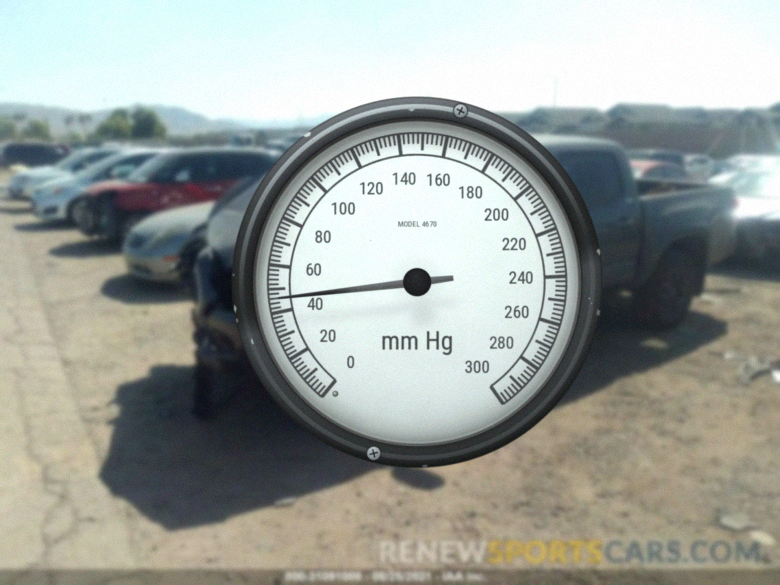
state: 46 mmHg
